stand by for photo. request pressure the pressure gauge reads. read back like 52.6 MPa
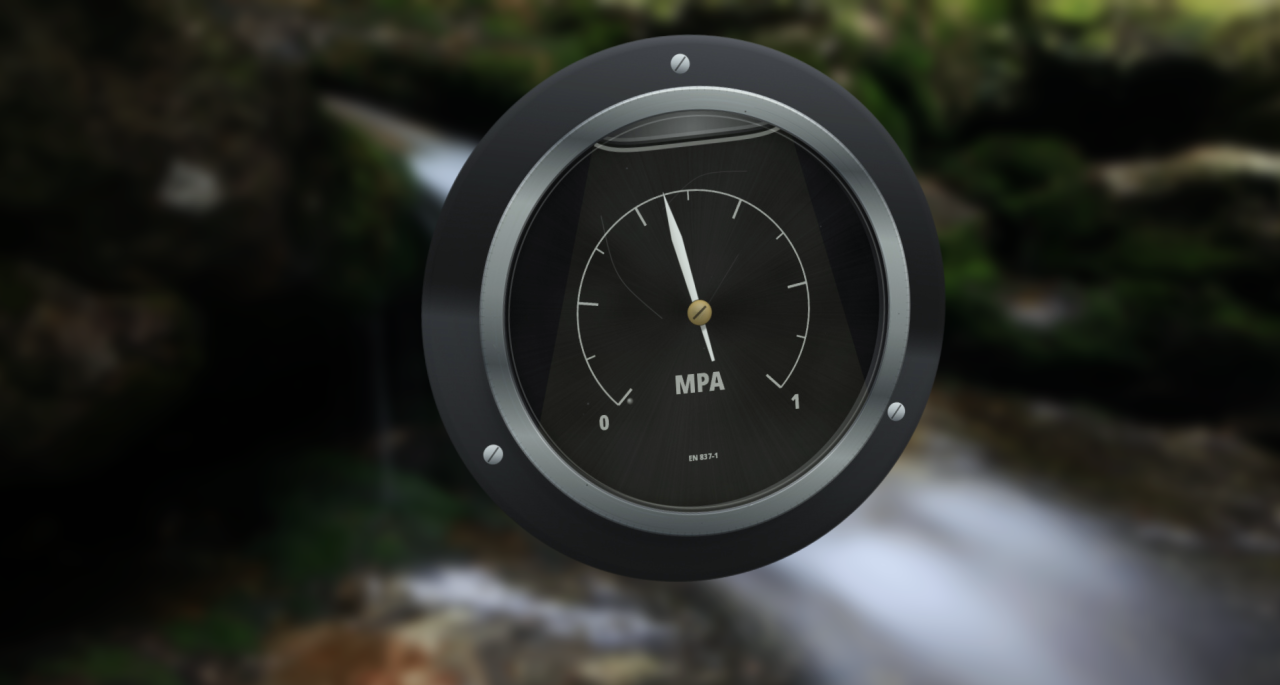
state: 0.45 MPa
